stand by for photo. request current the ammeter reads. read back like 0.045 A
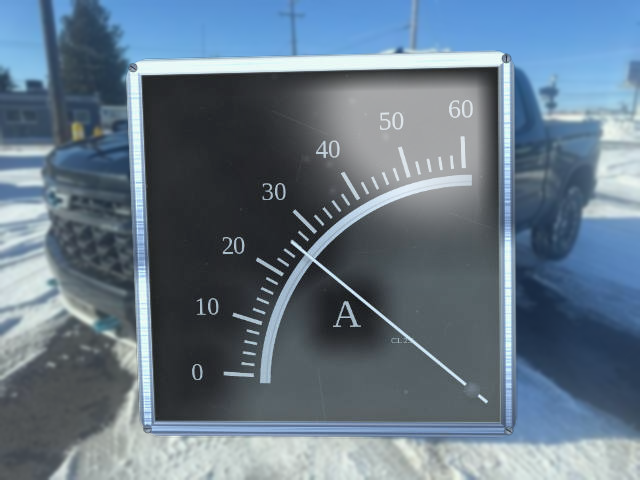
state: 26 A
